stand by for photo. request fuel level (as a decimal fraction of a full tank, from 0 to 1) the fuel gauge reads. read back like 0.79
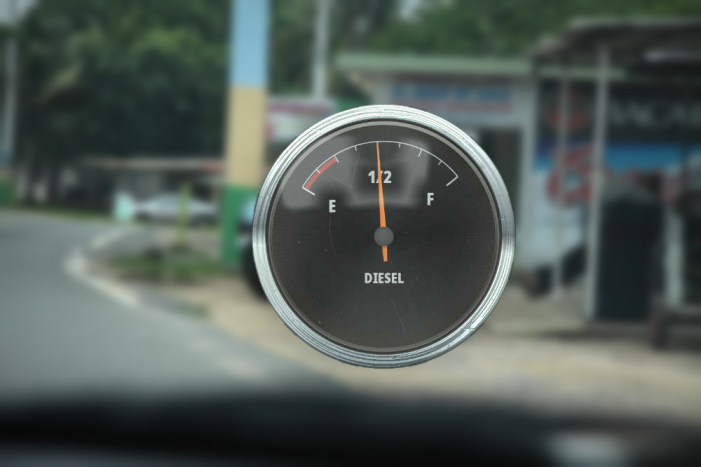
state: 0.5
